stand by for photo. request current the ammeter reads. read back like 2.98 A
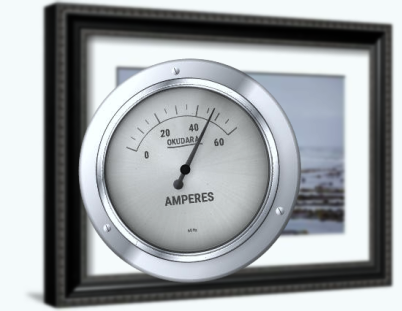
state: 47.5 A
